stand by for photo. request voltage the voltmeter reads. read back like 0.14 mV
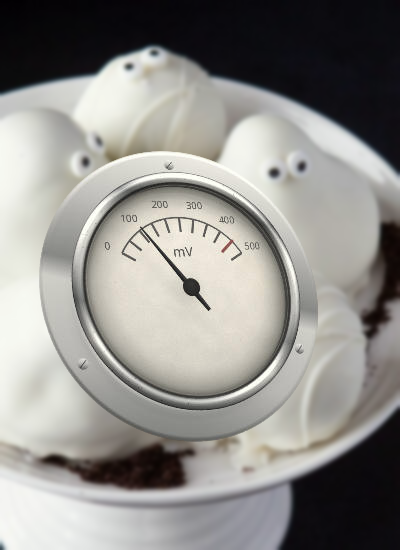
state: 100 mV
